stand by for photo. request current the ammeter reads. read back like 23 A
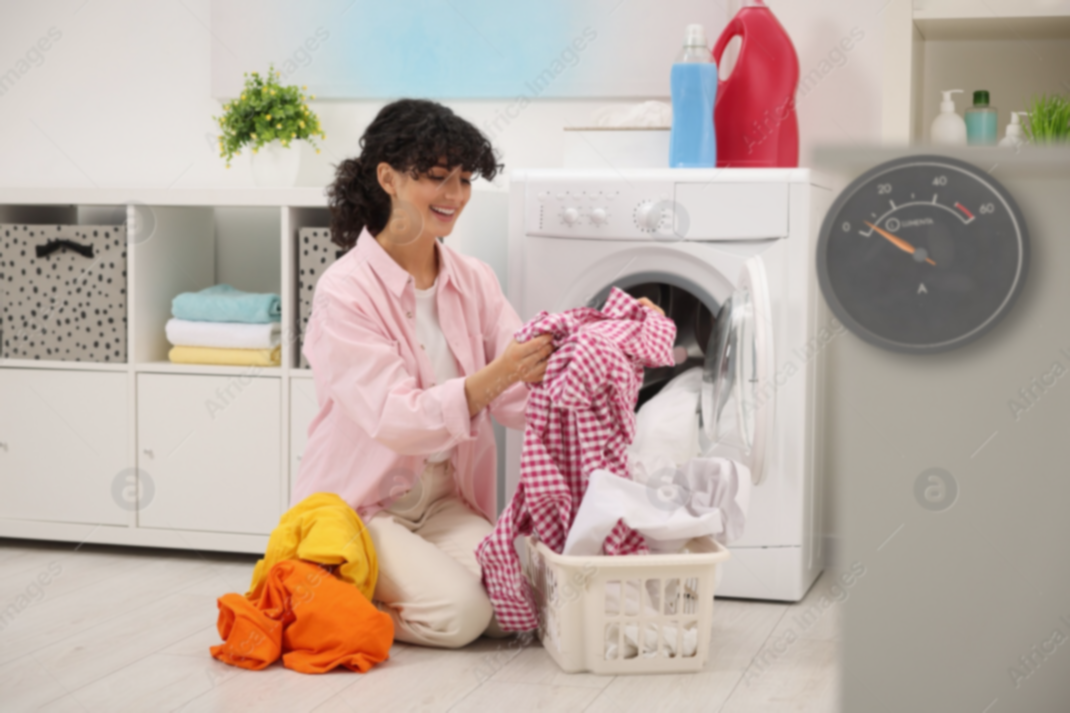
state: 5 A
